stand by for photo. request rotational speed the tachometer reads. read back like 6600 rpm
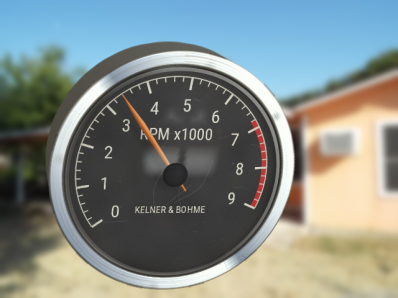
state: 3400 rpm
